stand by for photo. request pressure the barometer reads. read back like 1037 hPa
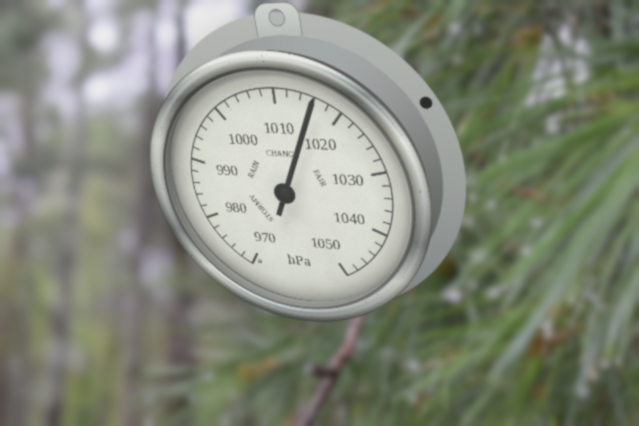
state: 1016 hPa
